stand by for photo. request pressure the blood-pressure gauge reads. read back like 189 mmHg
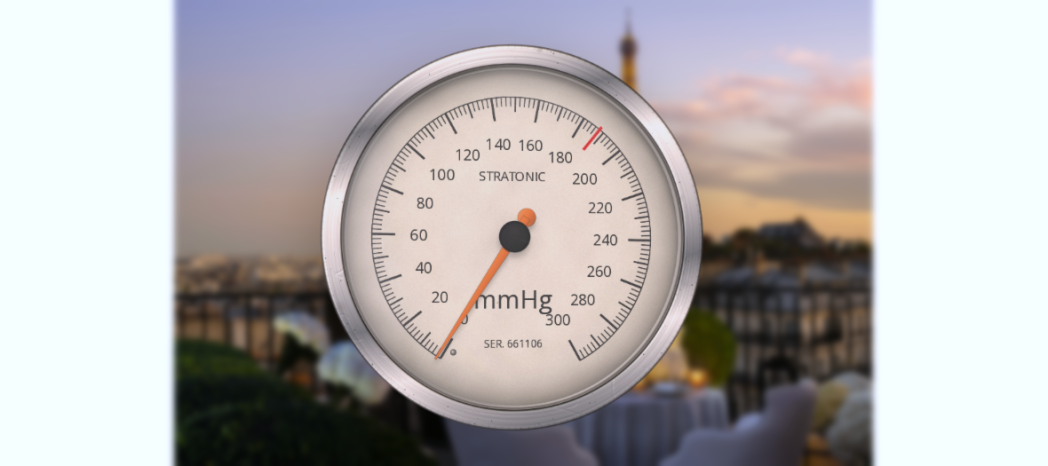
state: 2 mmHg
